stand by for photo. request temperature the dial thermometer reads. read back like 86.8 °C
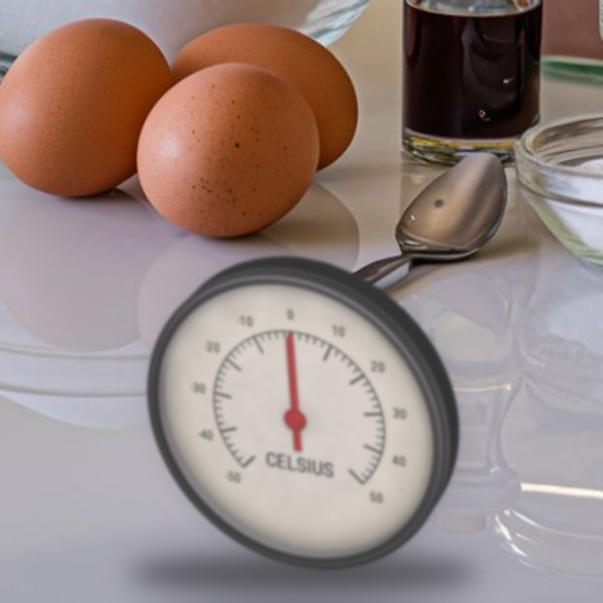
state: 0 °C
